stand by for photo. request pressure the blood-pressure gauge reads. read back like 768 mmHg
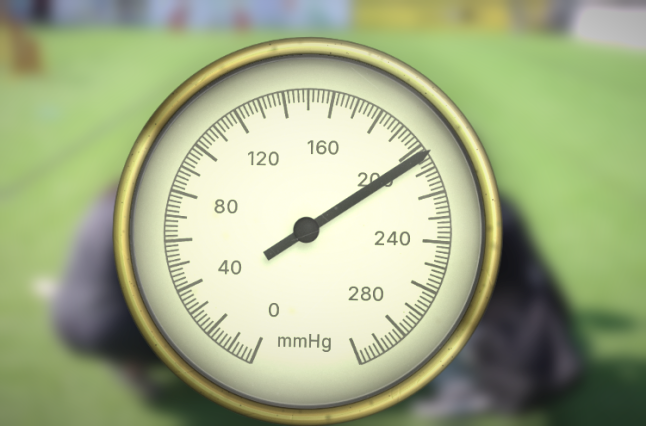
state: 204 mmHg
